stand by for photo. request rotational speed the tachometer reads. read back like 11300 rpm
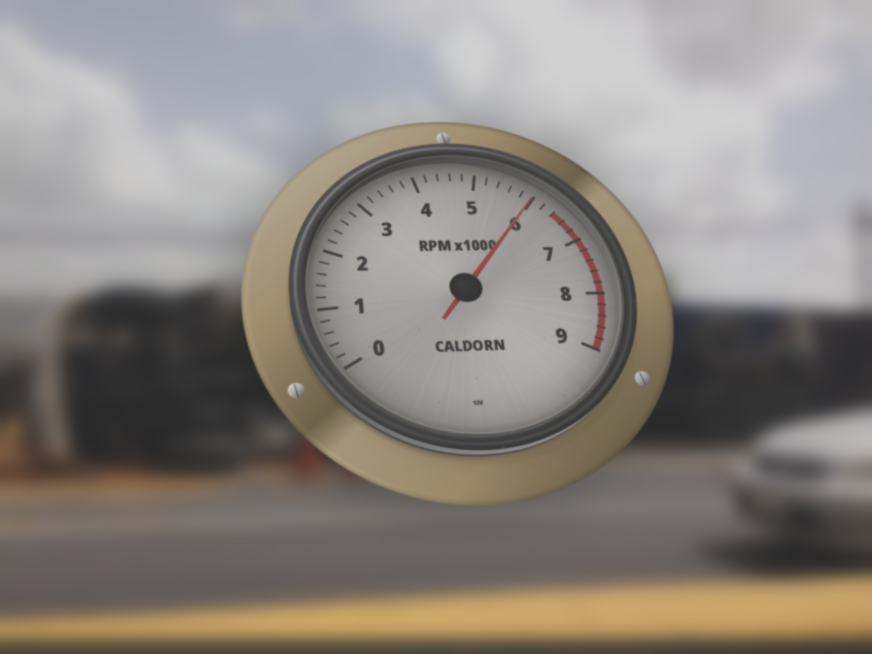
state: 6000 rpm
